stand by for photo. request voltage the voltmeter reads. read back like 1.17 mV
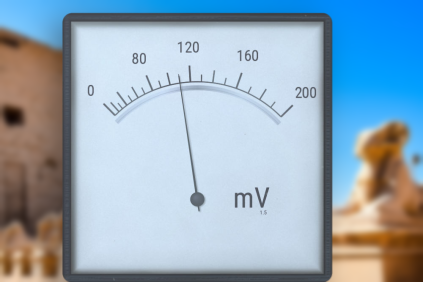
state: 110 mV
